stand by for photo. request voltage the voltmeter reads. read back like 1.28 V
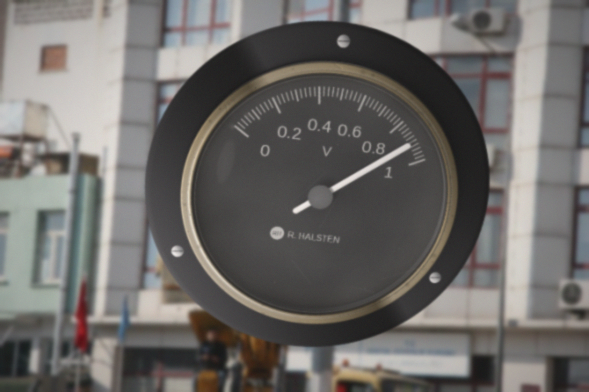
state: 0.9 V
